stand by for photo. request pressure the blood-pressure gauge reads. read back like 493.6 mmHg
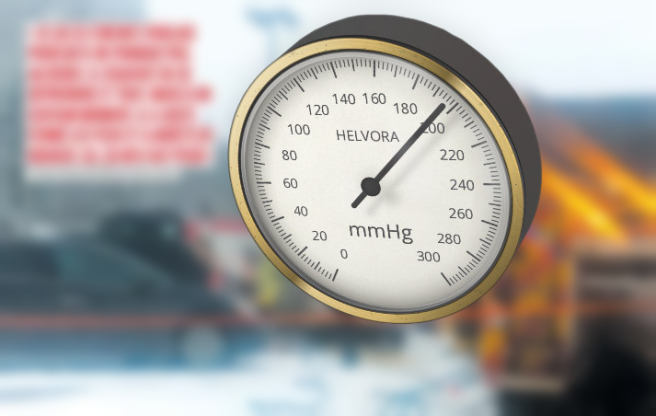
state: 196 mmHg
